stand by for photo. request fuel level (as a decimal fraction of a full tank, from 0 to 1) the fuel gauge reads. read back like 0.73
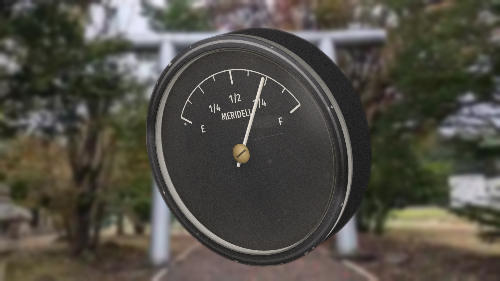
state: 0.75
